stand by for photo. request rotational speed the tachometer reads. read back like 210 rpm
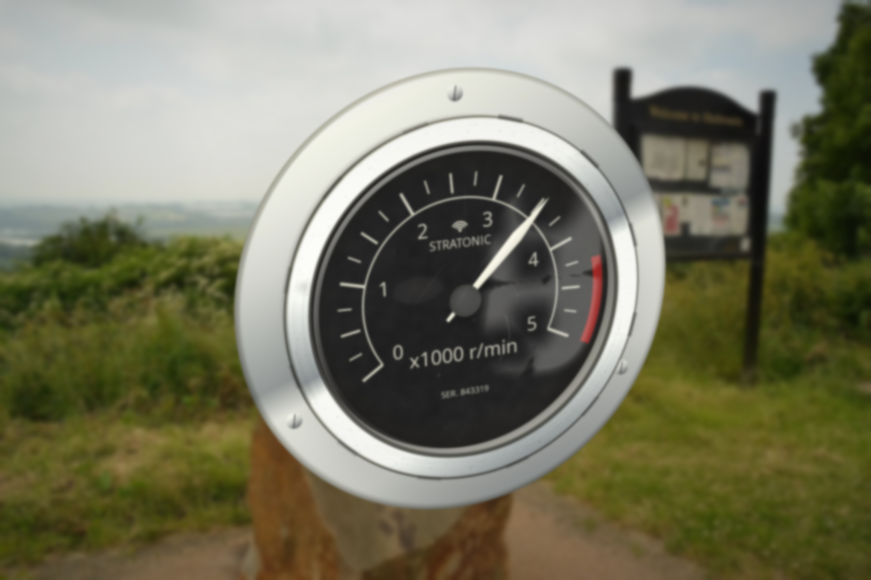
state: 3500 rpm
